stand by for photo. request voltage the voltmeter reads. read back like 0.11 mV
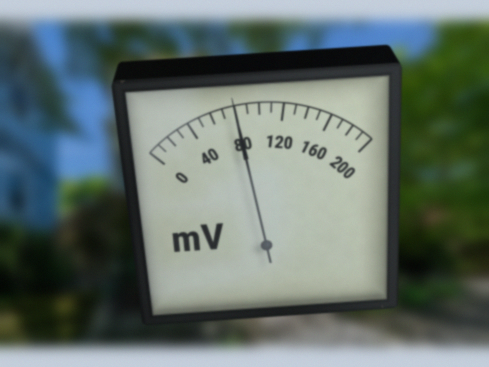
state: 80 mV
